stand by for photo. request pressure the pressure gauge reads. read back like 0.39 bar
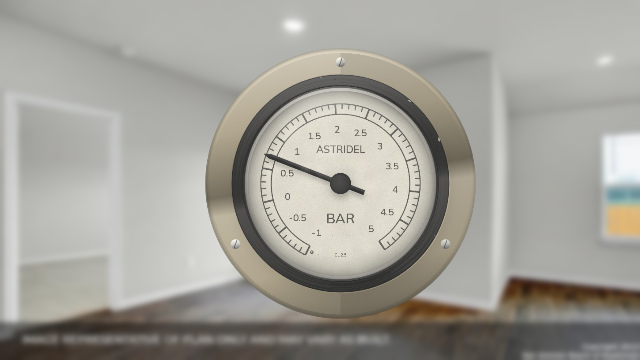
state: 0.7 bar
